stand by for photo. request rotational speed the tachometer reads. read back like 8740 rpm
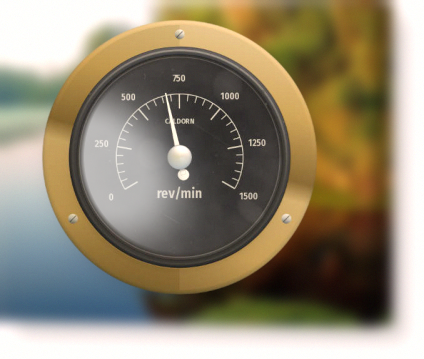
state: 675 rpm
